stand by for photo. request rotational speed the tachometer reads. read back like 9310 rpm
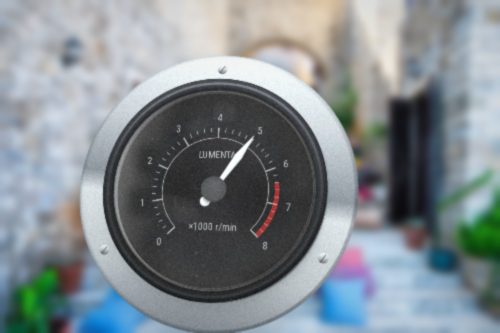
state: 5000 rpm
